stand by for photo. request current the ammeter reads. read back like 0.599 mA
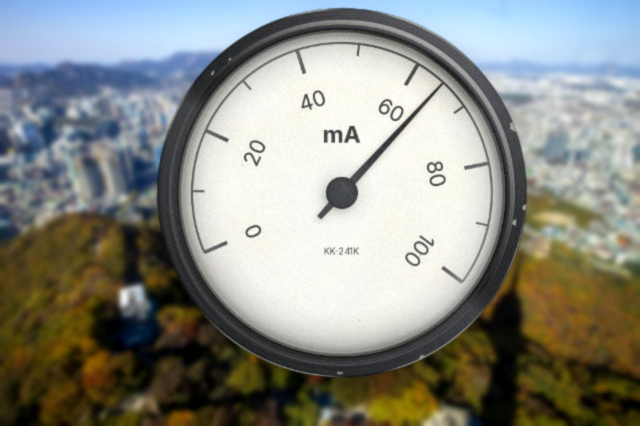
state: 65 mA
